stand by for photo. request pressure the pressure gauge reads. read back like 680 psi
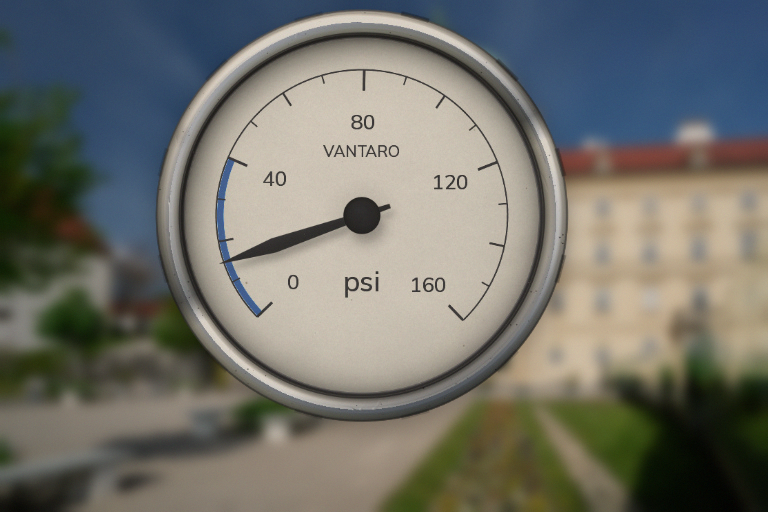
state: 15 psi
